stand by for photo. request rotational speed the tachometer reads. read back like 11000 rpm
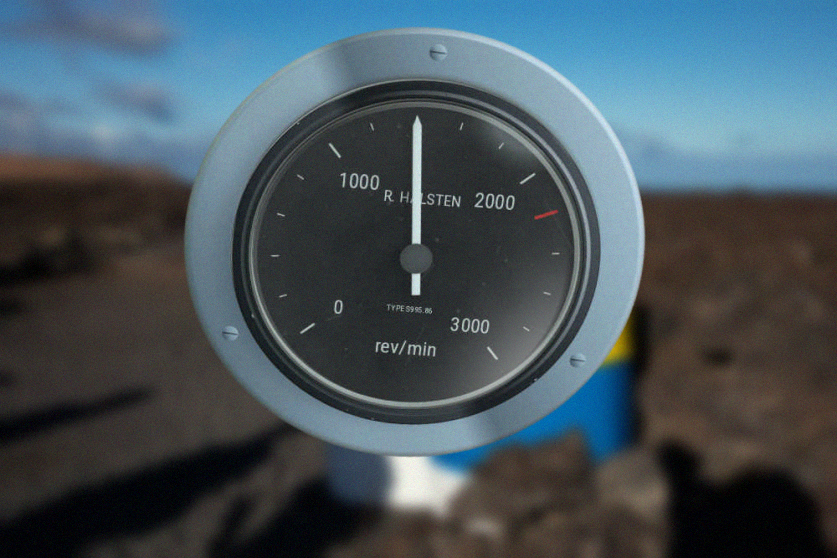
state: 1400 rpm
